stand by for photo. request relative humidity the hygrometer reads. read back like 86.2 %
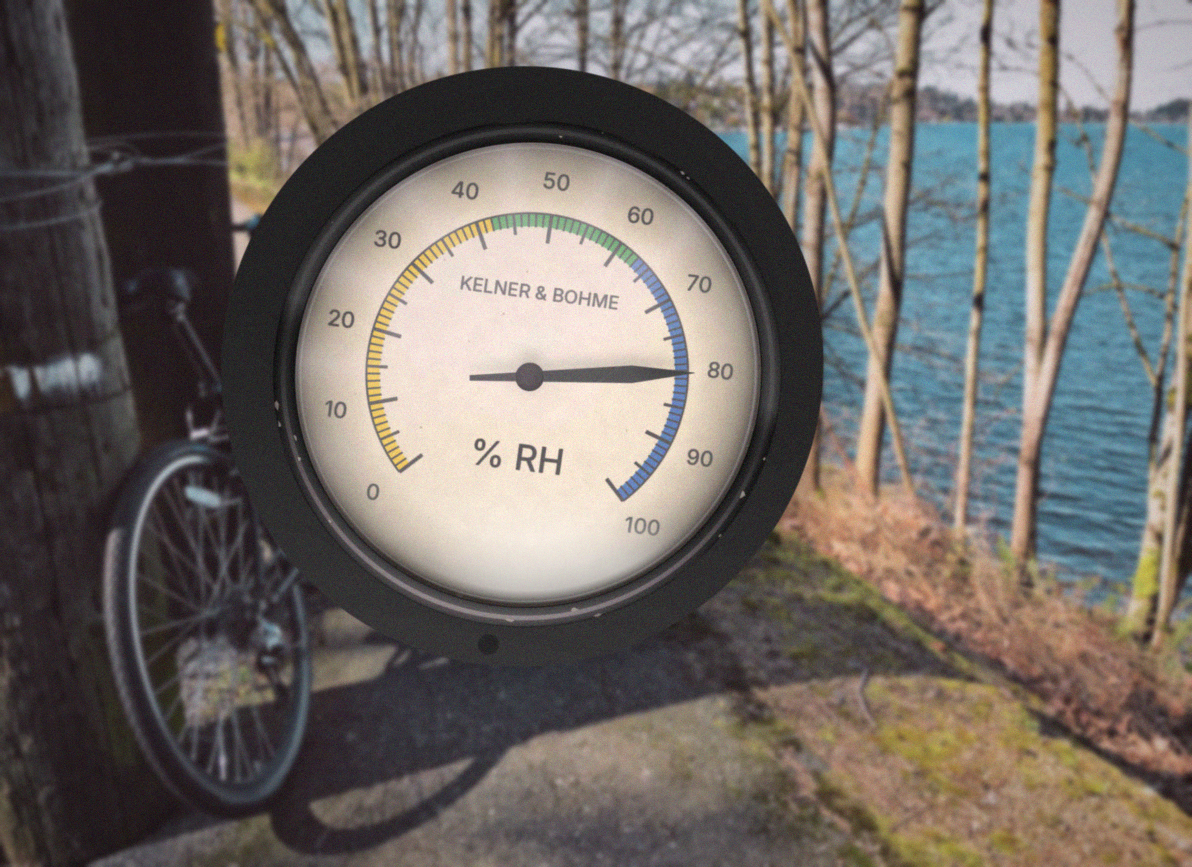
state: 80 %
